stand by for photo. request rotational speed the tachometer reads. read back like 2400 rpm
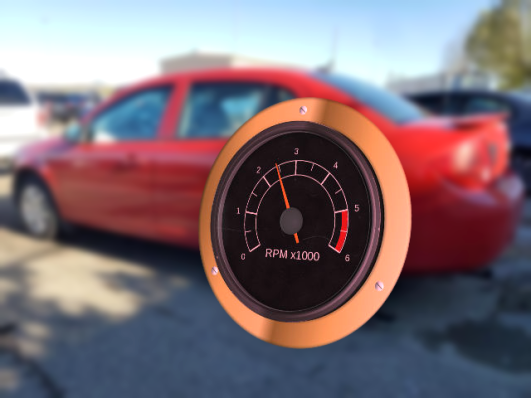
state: 2500 rpm
